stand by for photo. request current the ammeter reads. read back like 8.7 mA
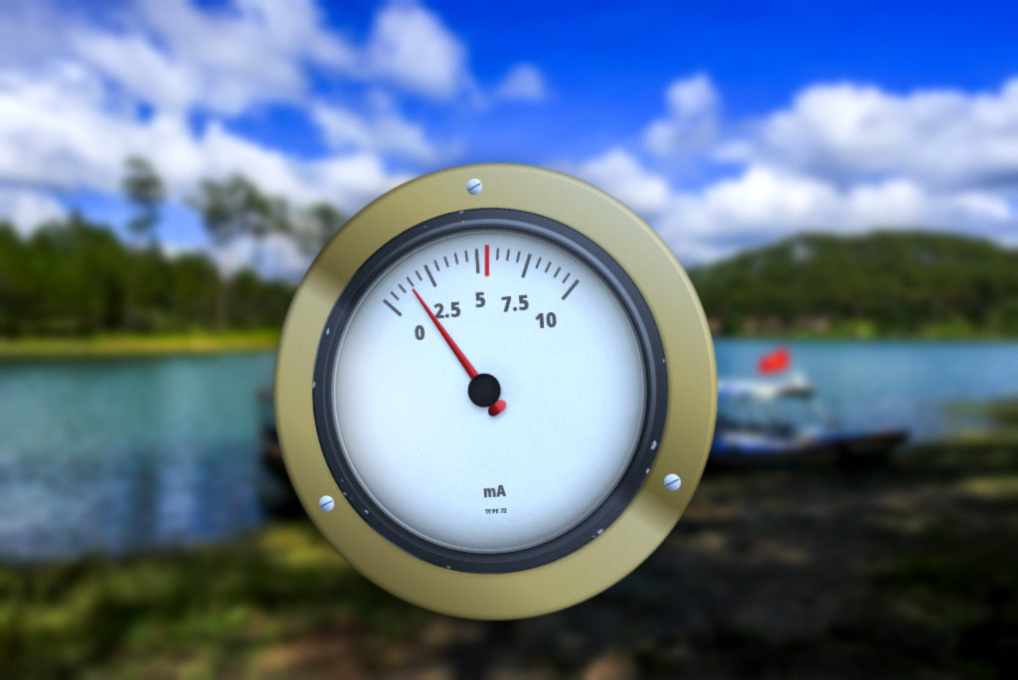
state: 1.5 mA
